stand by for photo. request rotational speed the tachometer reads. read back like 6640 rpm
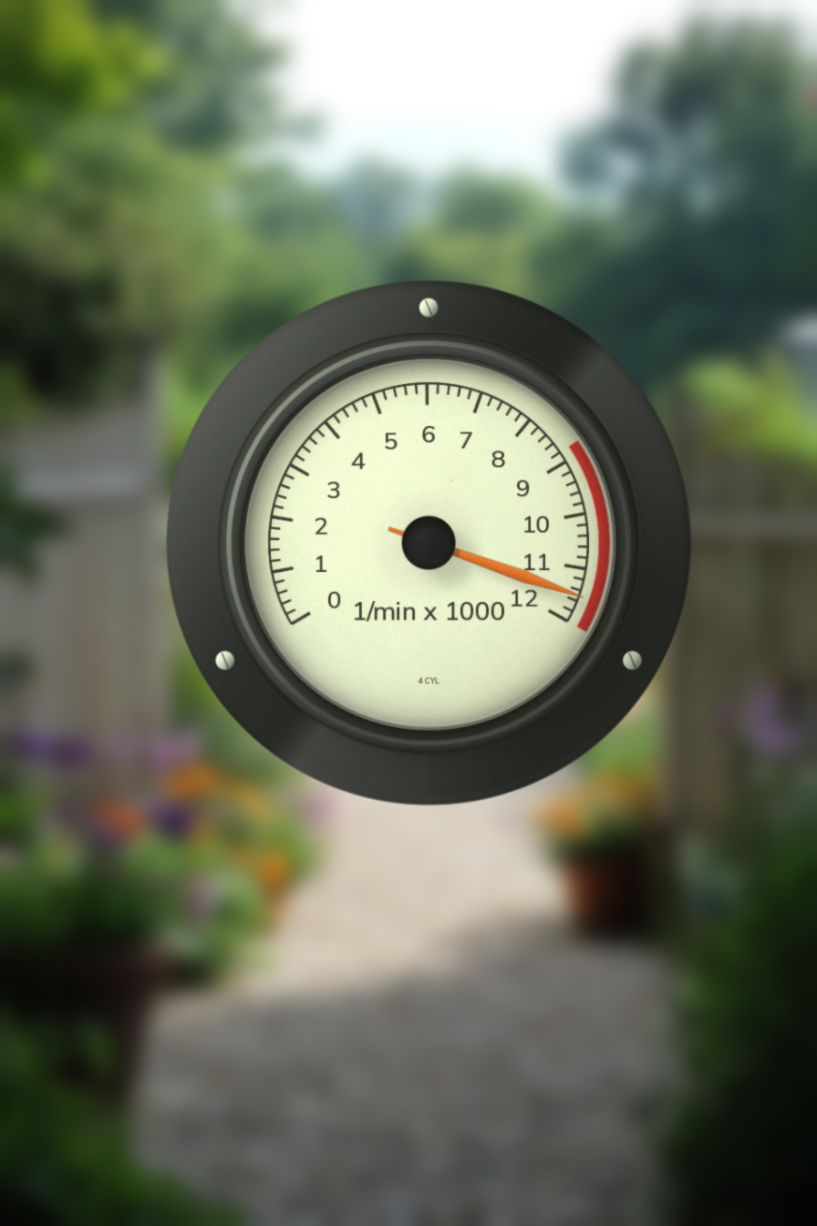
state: 11500 rpm
